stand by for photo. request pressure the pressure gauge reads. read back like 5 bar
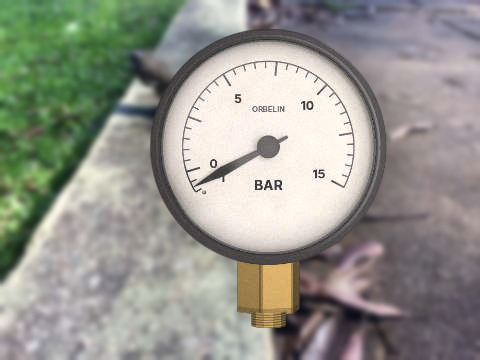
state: -0.75 bar
